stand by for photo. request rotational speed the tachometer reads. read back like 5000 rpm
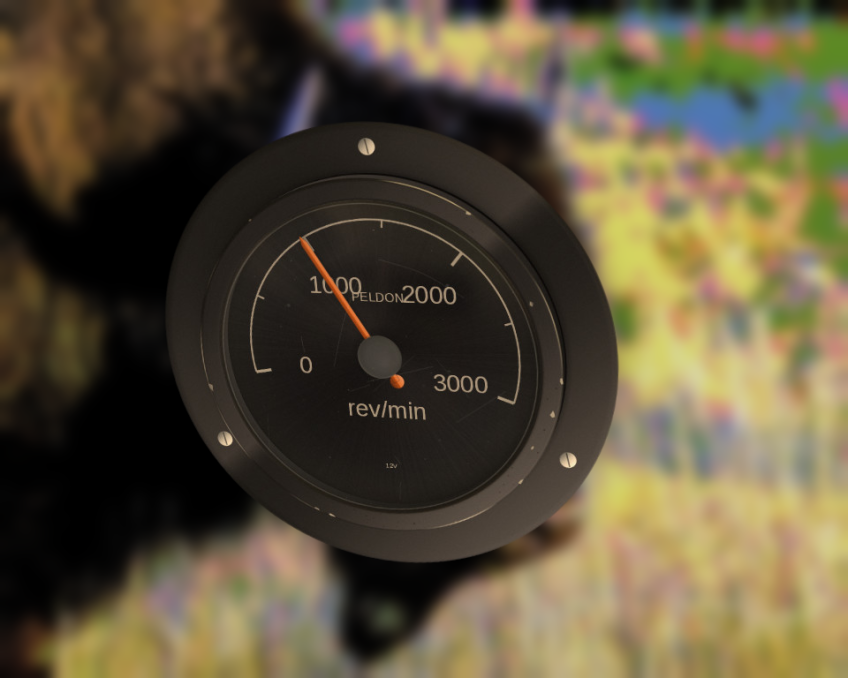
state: 1000 rpm
